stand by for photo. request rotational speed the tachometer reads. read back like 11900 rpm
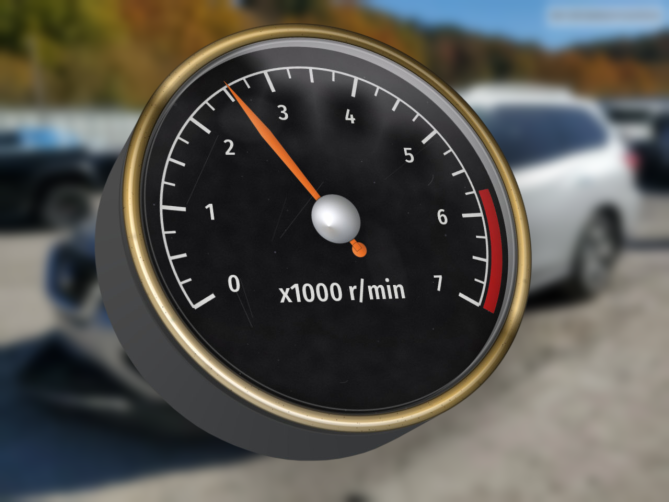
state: 2500 rpm
